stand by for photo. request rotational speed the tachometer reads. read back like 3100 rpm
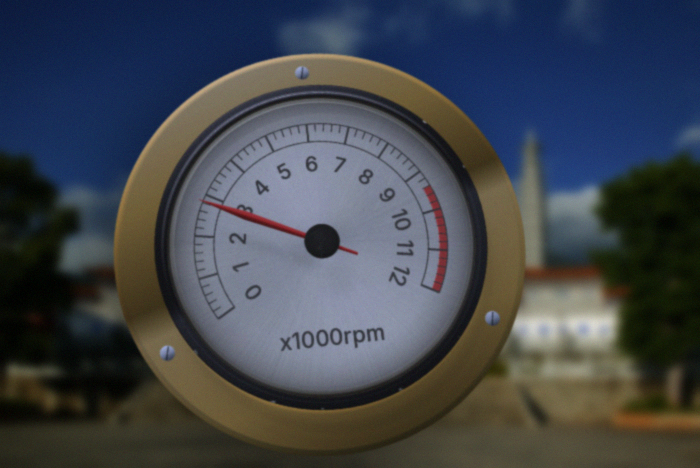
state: 2800 rpm
